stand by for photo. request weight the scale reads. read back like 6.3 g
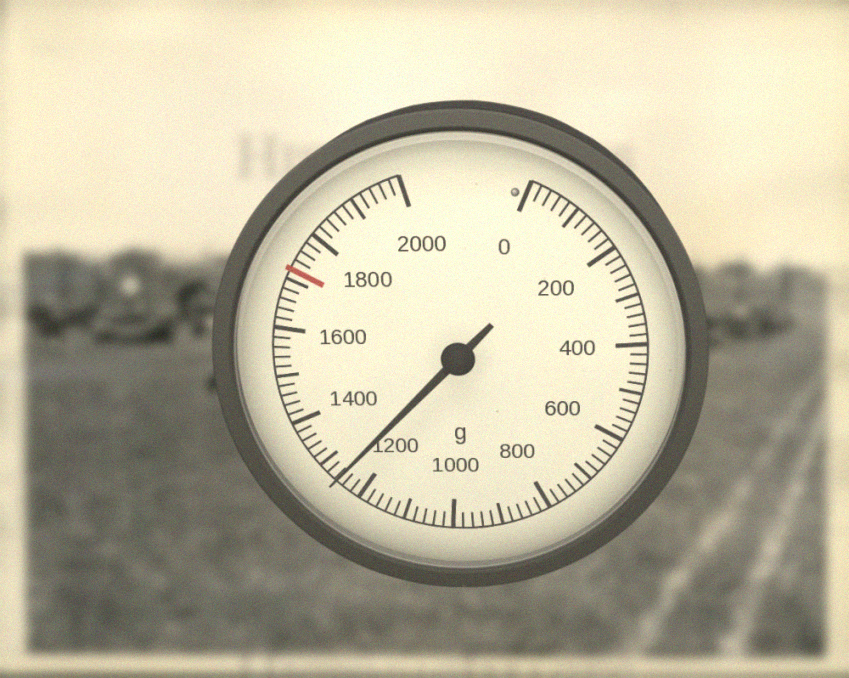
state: 1260 g
